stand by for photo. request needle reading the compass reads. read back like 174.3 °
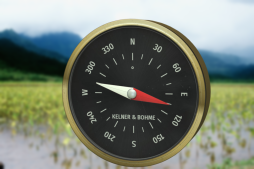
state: 105 °
